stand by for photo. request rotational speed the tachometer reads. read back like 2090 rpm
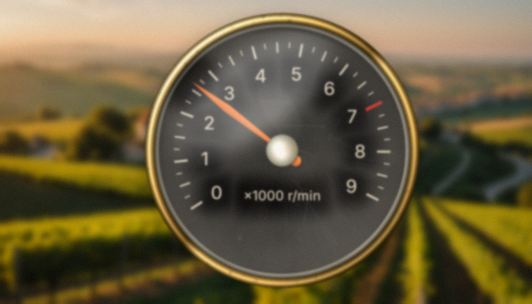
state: 2625 rpm
